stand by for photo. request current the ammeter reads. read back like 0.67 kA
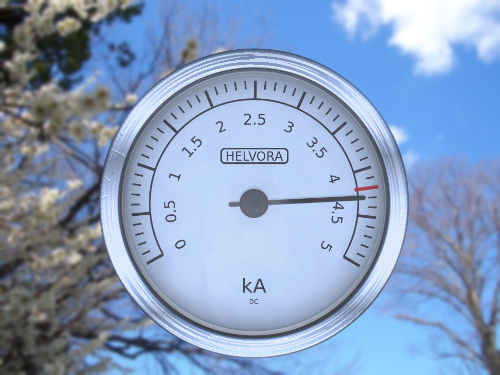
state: 4.3 kA
